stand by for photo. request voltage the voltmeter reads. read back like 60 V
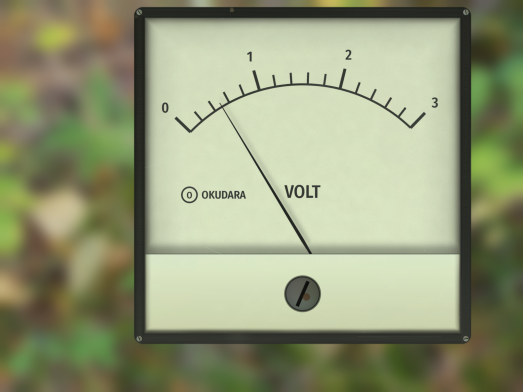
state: 0.5 V
